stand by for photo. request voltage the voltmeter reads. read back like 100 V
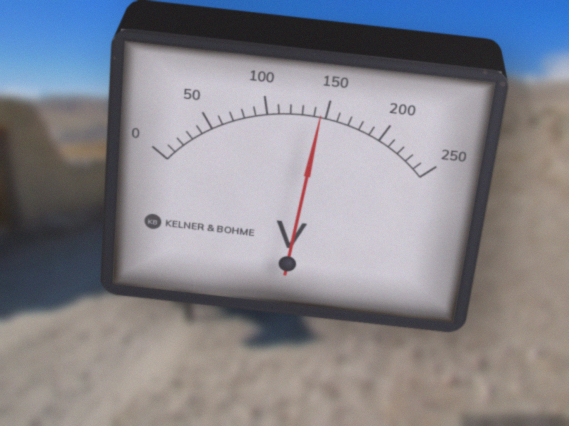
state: 145 V
